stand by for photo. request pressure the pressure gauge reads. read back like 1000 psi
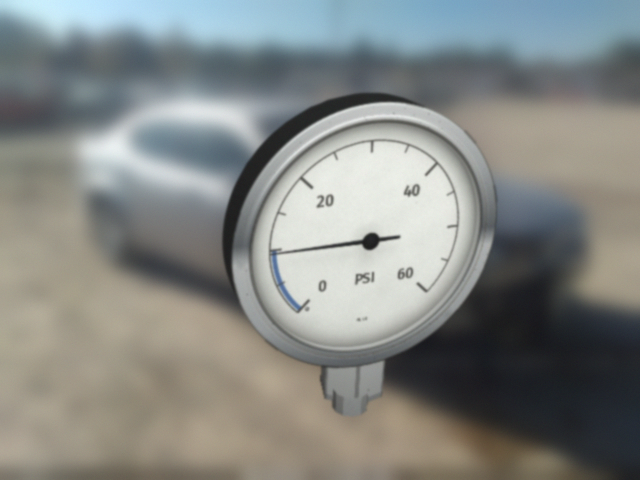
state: 10 psi
